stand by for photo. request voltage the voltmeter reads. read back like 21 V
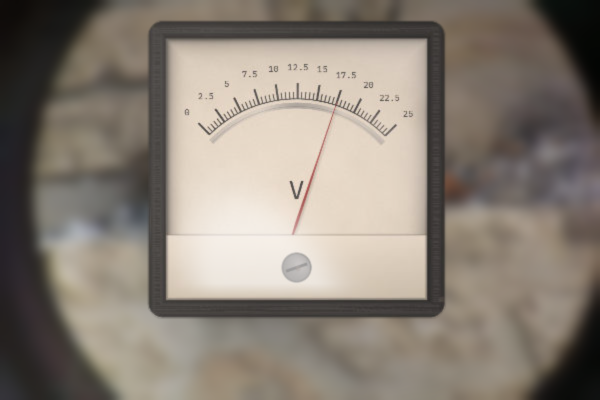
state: 17.5 V
